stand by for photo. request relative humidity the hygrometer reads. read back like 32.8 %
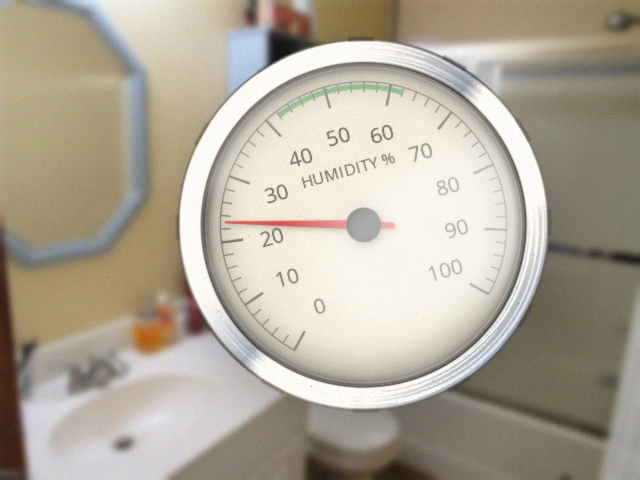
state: 23 %
